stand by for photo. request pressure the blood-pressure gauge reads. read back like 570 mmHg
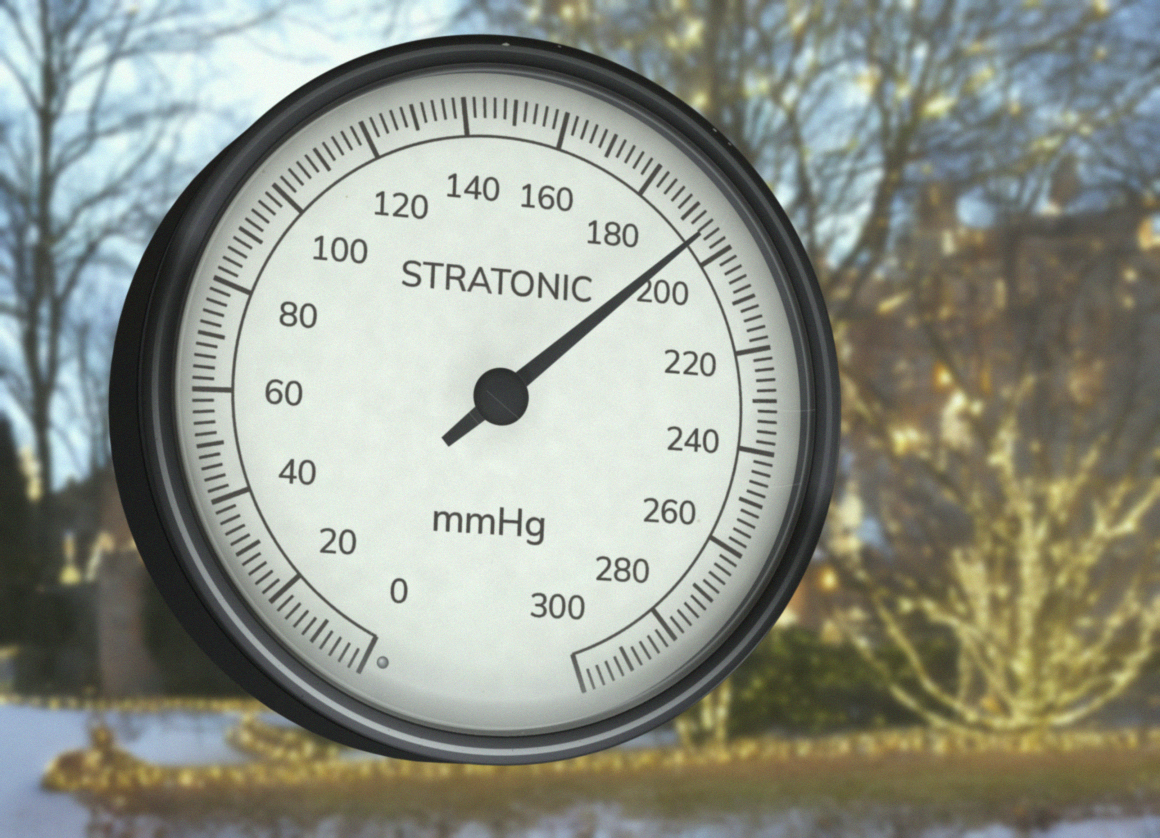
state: 194 mmHg
